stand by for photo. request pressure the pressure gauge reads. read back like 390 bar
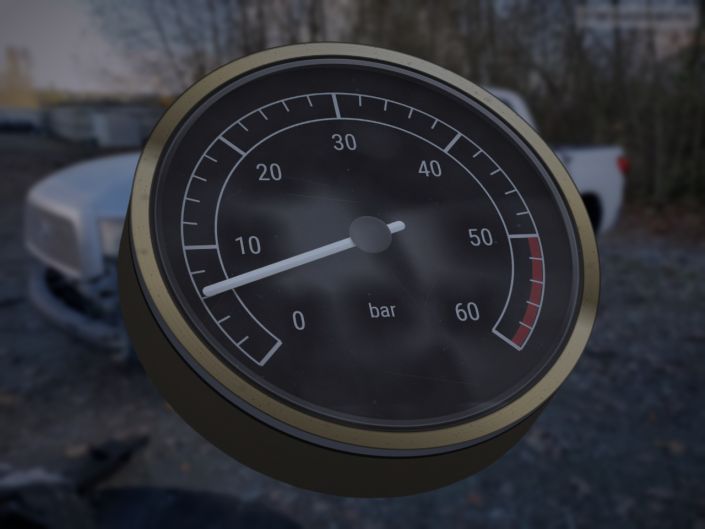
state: 6 bar
